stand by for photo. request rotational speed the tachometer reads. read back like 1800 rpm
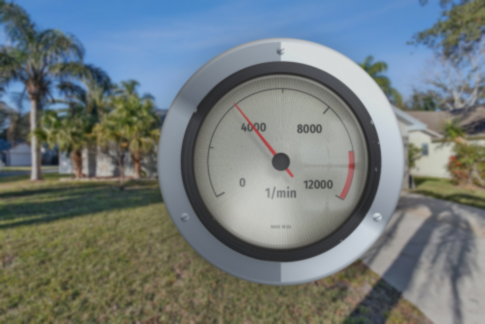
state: 4000 rpm
